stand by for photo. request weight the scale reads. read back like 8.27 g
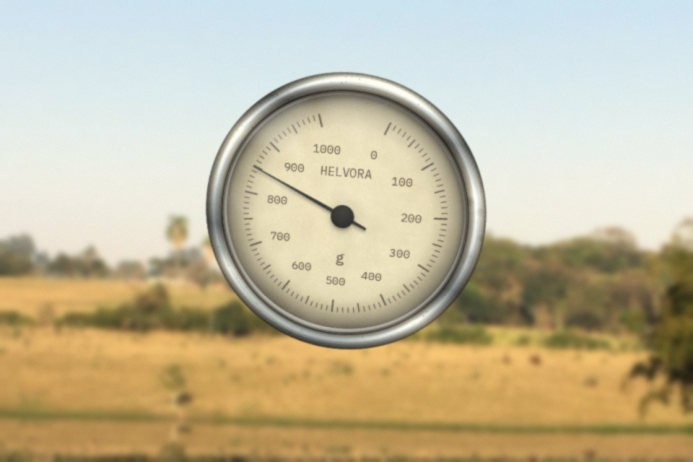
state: 850 g
